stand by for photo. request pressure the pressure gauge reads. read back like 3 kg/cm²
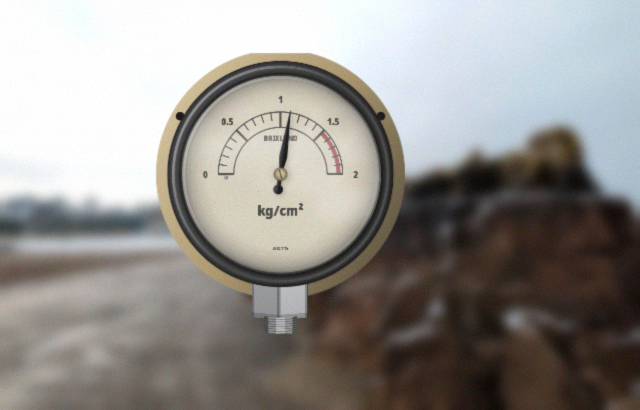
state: 1.1 kg/cm²
